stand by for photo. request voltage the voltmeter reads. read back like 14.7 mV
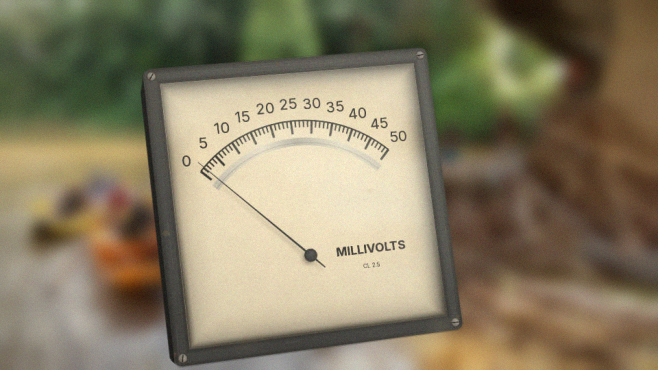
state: 1 mV
